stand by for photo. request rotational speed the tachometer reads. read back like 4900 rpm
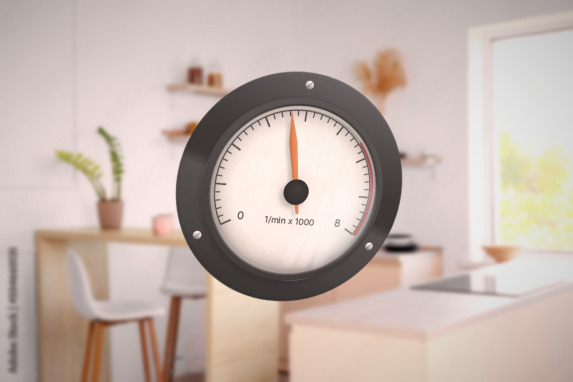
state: 3600 rpm
